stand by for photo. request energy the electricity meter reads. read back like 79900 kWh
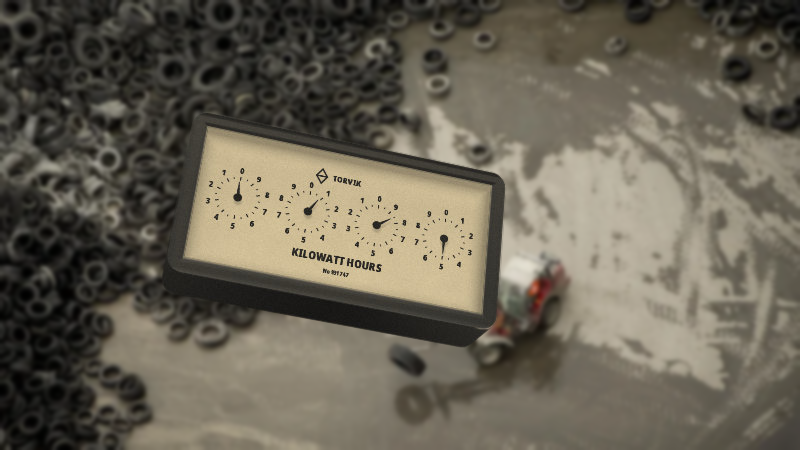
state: 85 kWh
